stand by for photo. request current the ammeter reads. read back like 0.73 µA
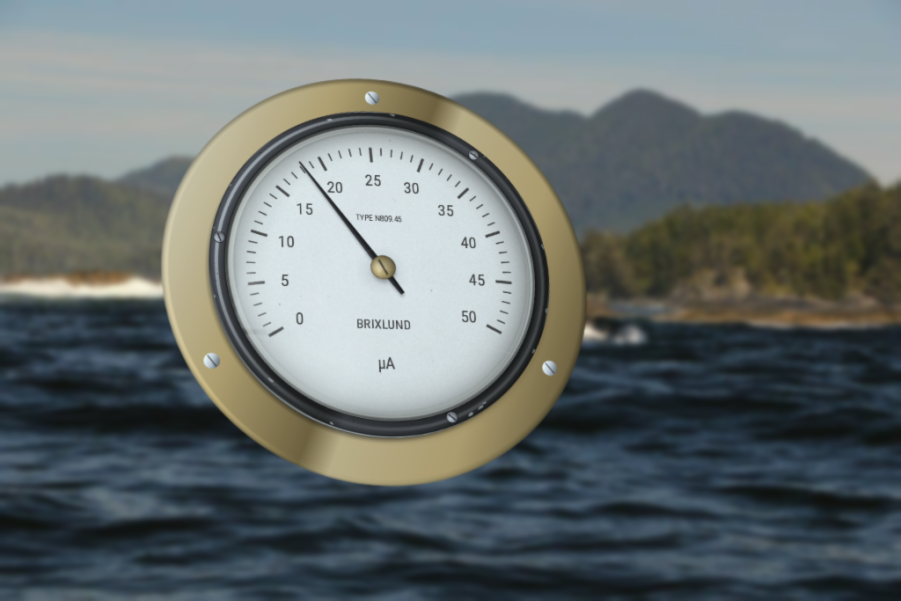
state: 18 µA
